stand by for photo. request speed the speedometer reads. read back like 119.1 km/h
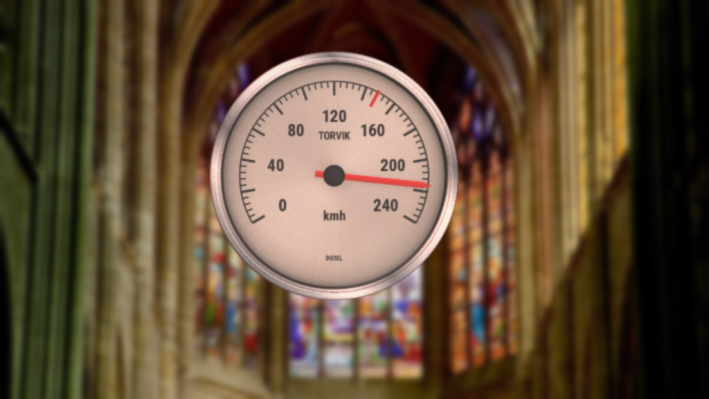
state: 216 km/h
